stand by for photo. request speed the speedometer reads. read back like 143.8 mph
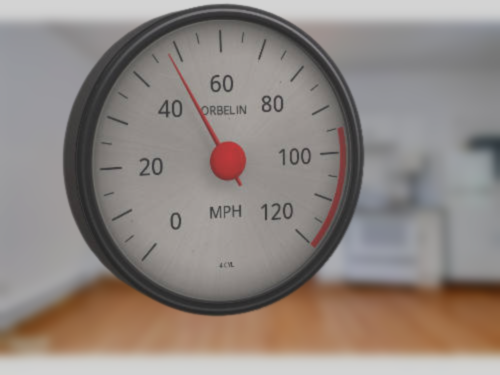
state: 47.5 mph
